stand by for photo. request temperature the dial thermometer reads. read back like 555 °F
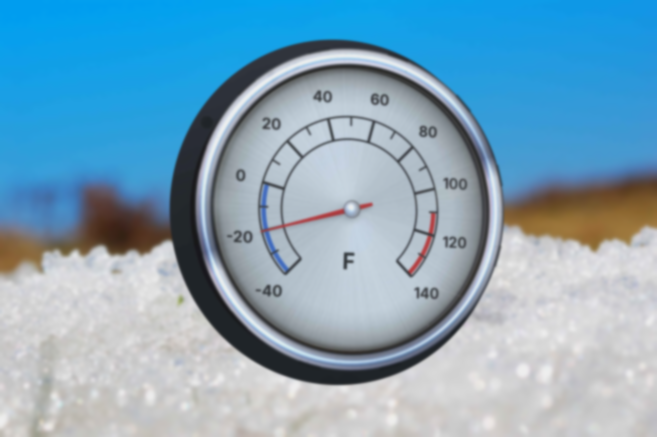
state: -20 °F
